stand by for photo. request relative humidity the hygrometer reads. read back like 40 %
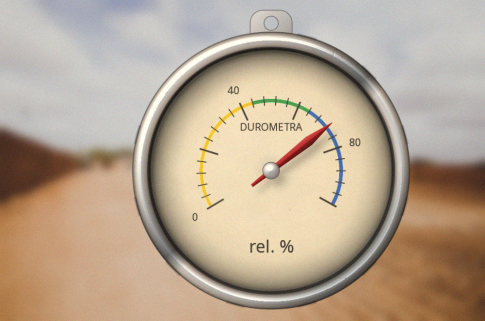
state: 72 %
